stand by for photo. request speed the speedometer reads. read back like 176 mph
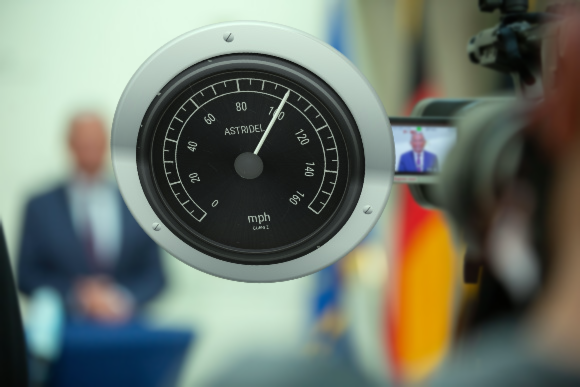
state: 100 mph
